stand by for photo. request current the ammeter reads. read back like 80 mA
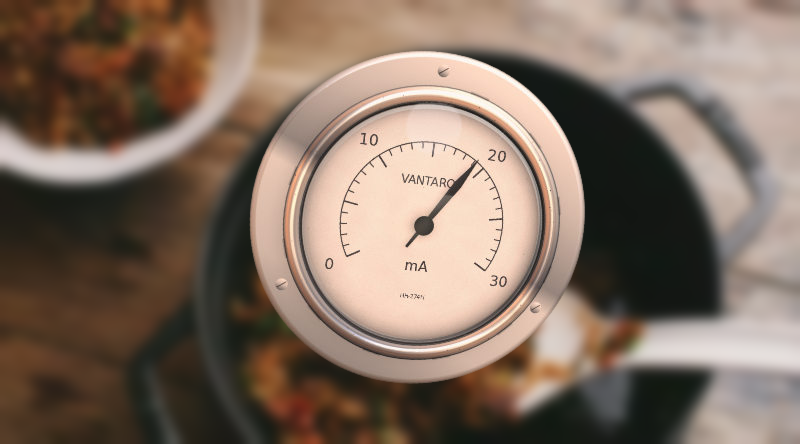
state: 19 mA
